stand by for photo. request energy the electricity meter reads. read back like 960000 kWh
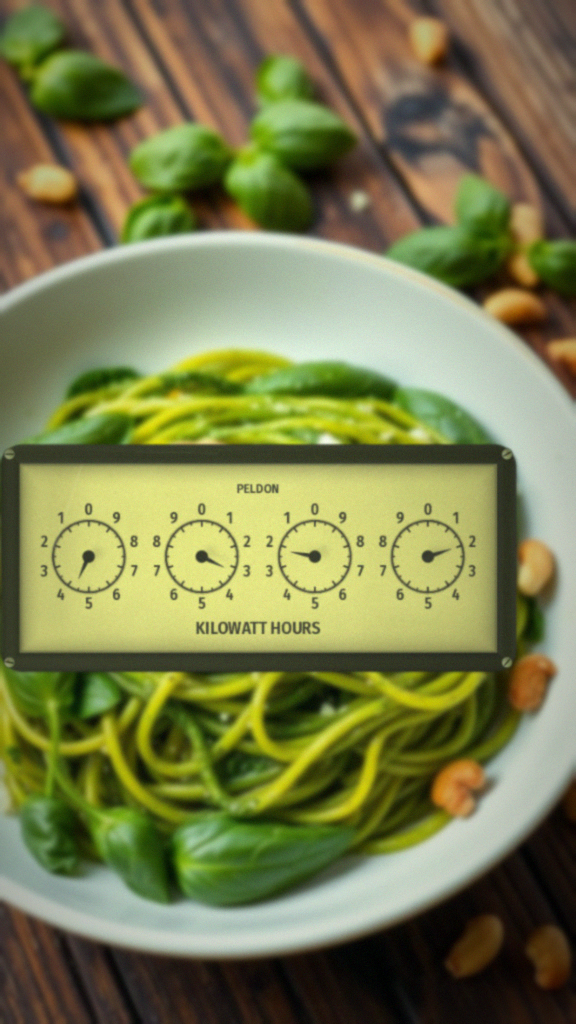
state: 4322 kWh
